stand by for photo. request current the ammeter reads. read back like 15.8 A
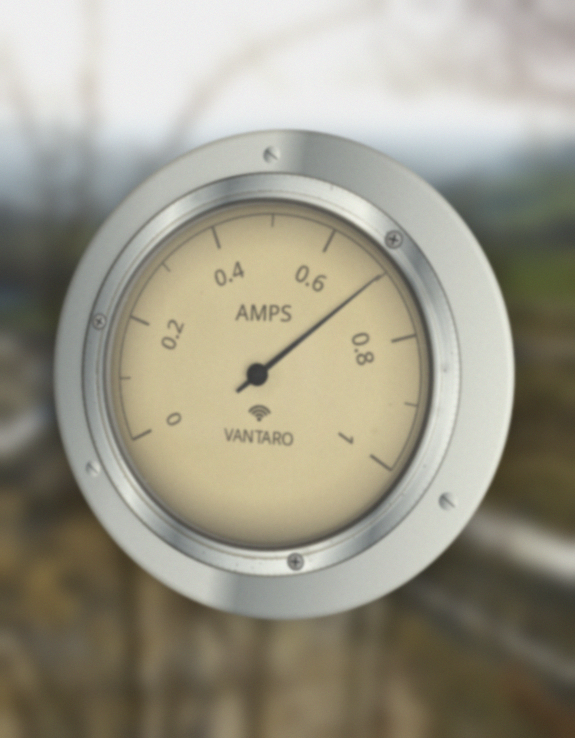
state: 0.7 A
